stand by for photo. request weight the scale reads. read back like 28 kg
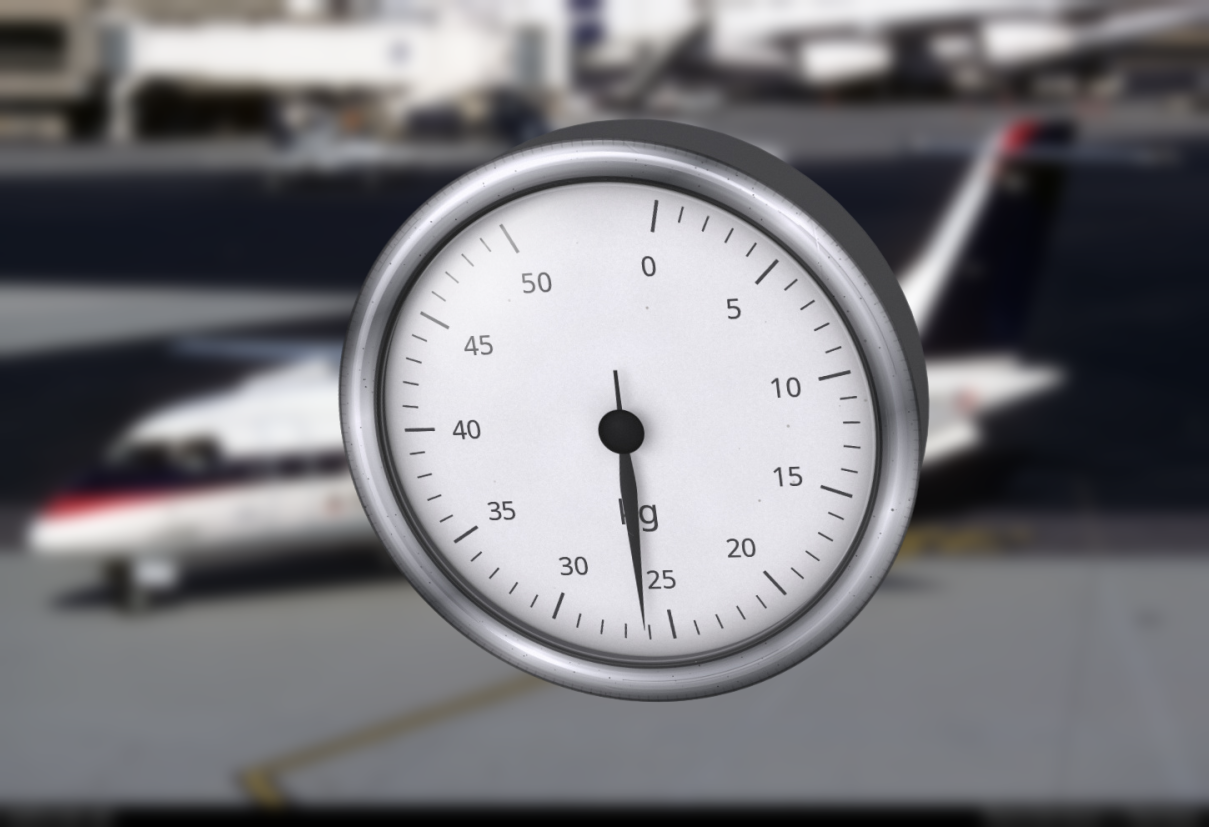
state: 26 kg
